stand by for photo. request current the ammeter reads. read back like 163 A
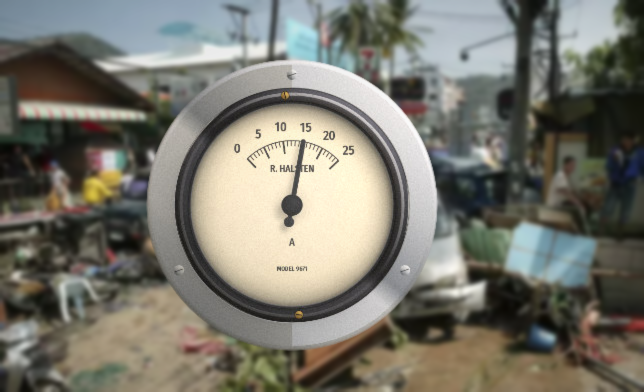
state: 15 A
